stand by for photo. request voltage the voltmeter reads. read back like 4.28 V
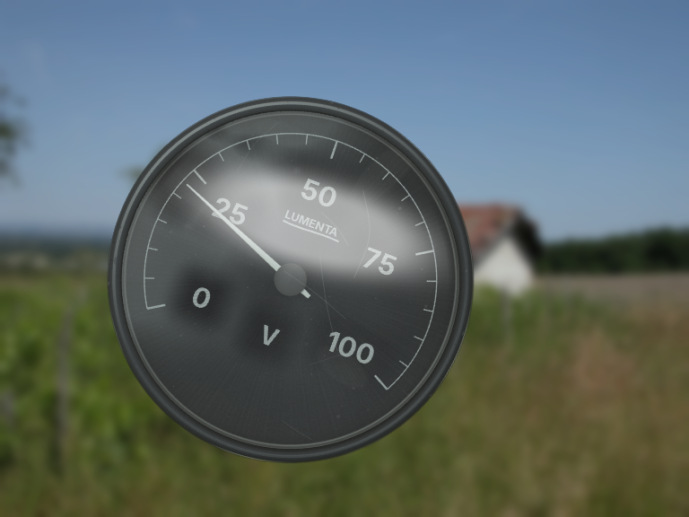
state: 22.5 V
